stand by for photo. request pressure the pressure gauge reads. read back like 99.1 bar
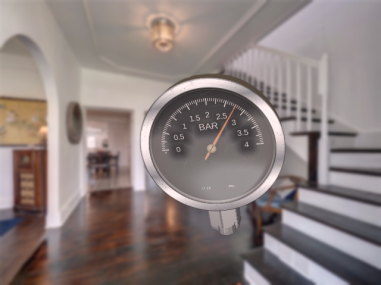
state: 2.75 bar
